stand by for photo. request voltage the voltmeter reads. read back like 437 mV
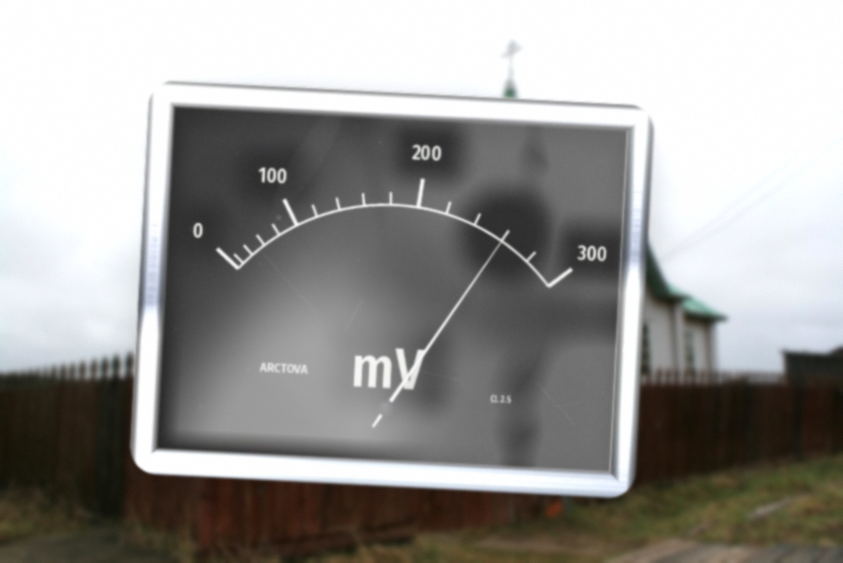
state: 260 mV
